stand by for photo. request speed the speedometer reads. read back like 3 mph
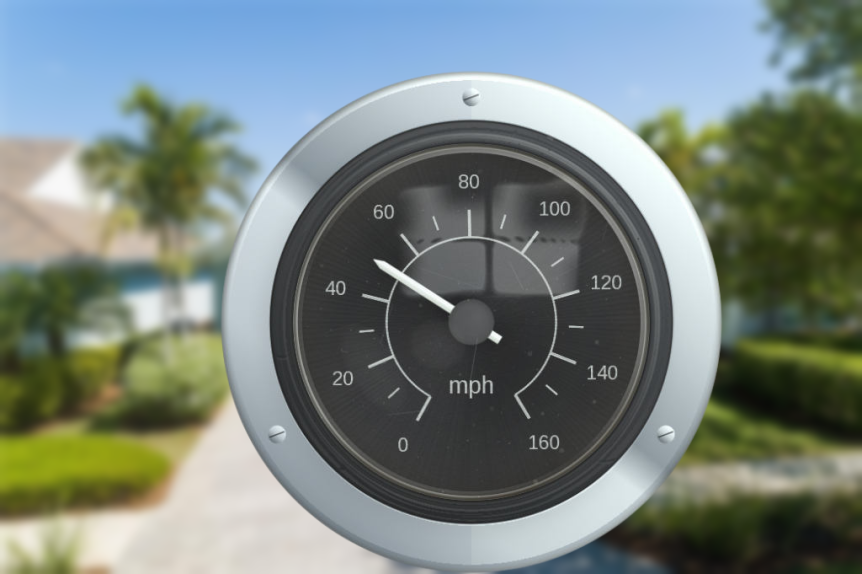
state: 50 mph
